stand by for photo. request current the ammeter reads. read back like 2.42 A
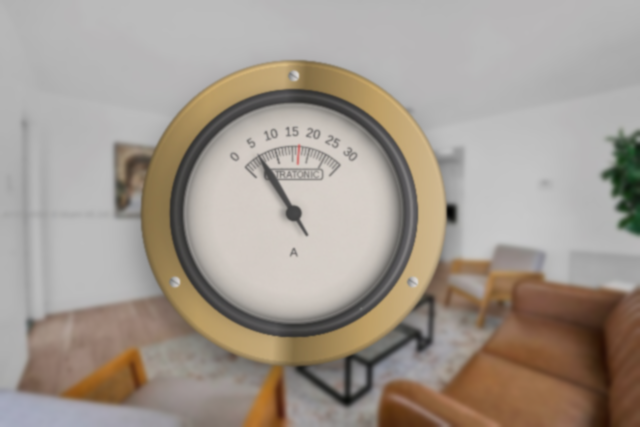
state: 5 A
